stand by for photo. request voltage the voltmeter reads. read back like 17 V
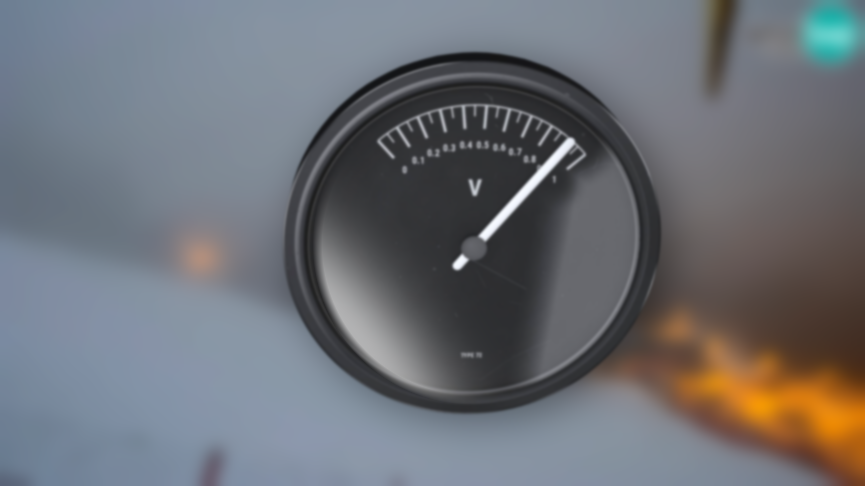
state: 0.9 V
